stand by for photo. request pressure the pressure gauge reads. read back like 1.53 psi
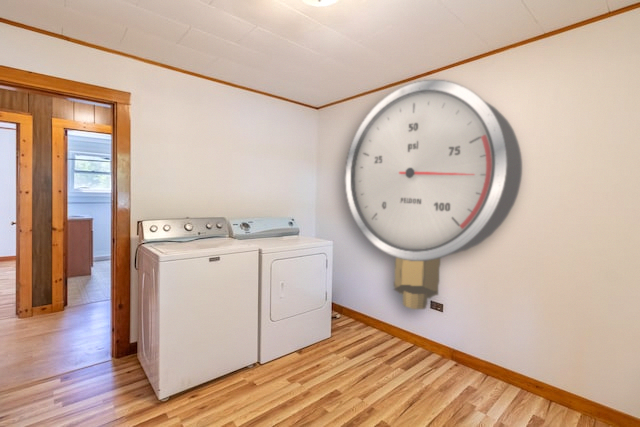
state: 85 psi
